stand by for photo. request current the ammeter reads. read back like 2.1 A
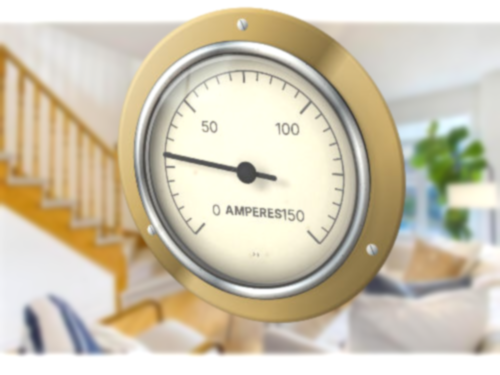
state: 30 A
